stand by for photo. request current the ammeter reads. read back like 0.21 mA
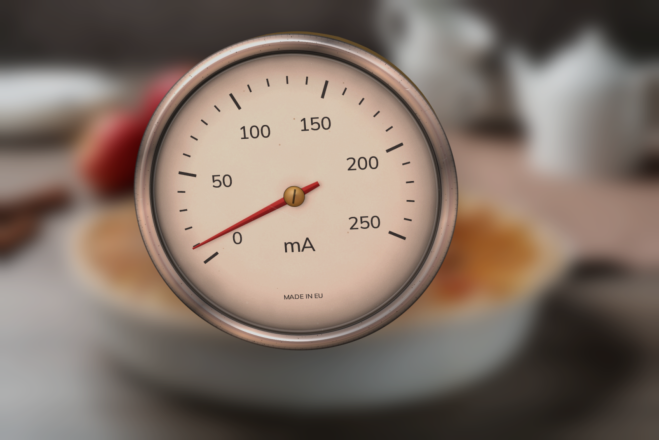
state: 10 mA
